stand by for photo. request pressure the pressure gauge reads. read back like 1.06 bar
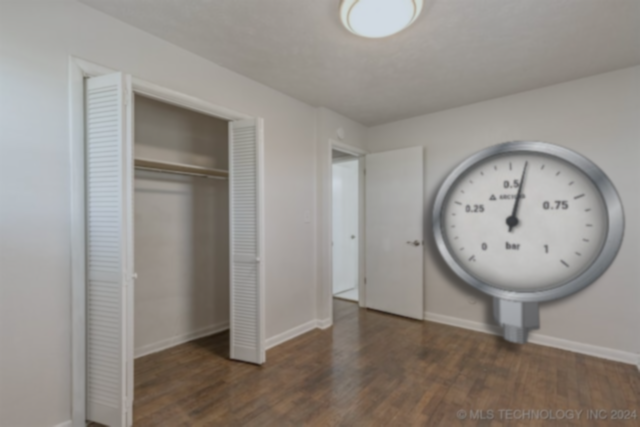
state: 0.55 bar
